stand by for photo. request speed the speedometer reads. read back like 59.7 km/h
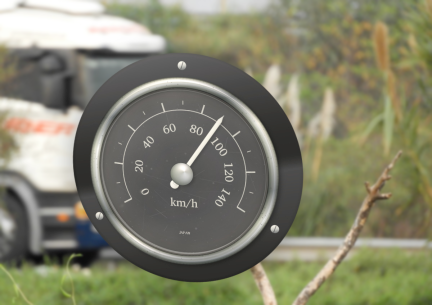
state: 90 km/h
